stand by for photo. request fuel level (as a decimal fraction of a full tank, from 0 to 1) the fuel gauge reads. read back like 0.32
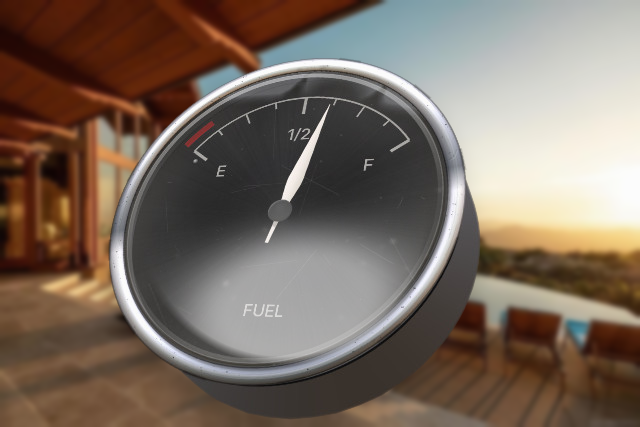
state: 0.625
